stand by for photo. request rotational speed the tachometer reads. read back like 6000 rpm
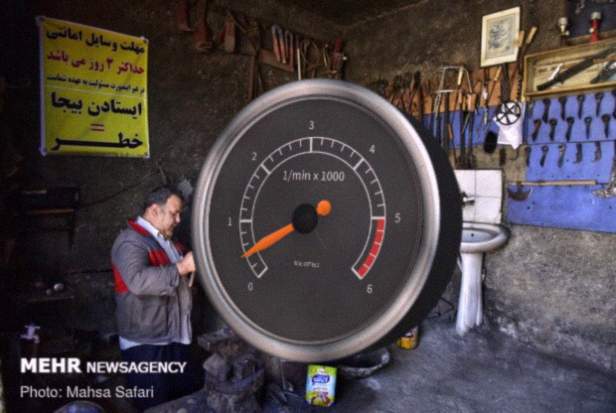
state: 400 rpm
